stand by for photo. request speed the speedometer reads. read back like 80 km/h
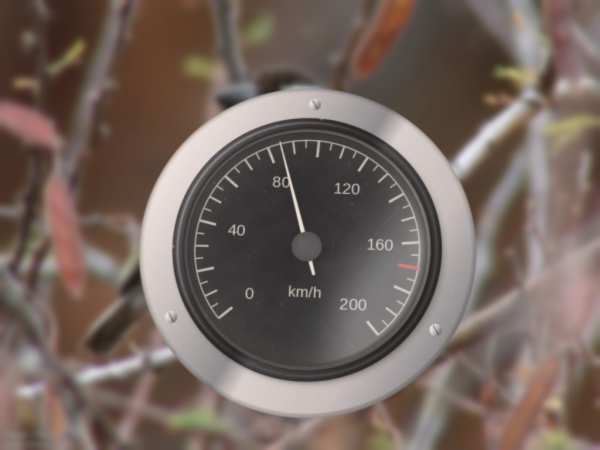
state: 85 km/h
